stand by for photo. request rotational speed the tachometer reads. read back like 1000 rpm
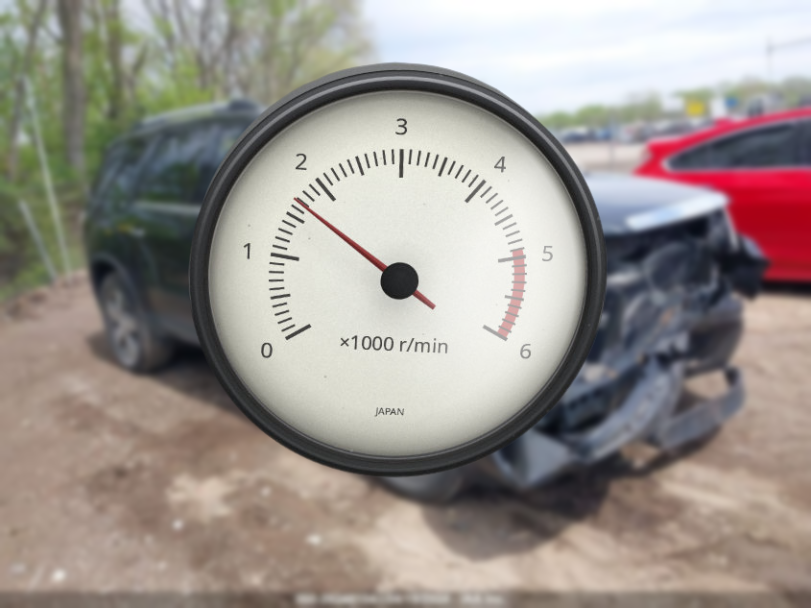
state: 1700 rpm
